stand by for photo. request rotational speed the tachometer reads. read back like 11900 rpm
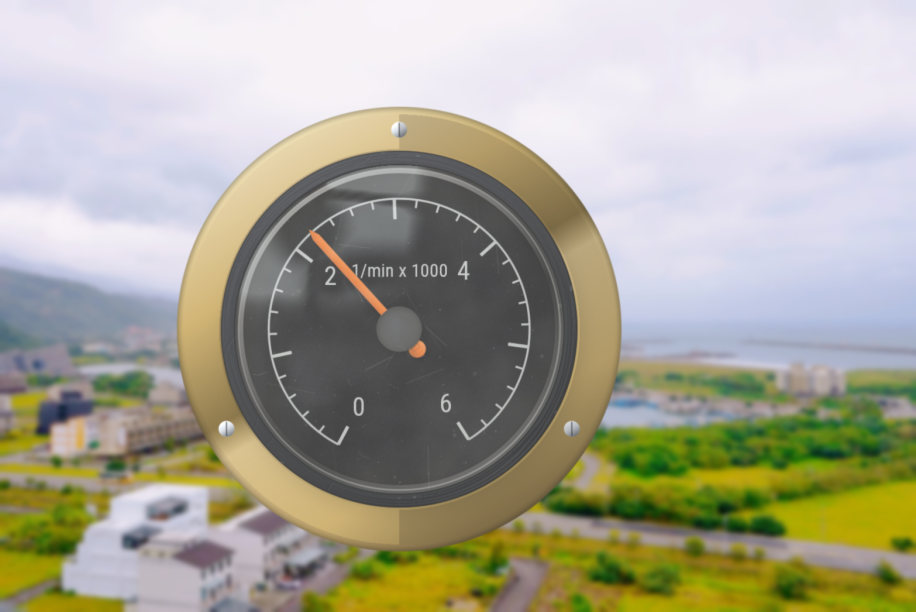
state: 2200 rpm
